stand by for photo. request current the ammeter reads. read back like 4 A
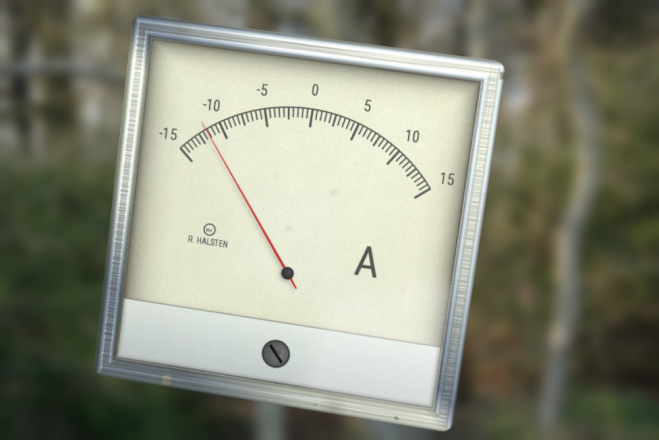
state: -11.5 A
